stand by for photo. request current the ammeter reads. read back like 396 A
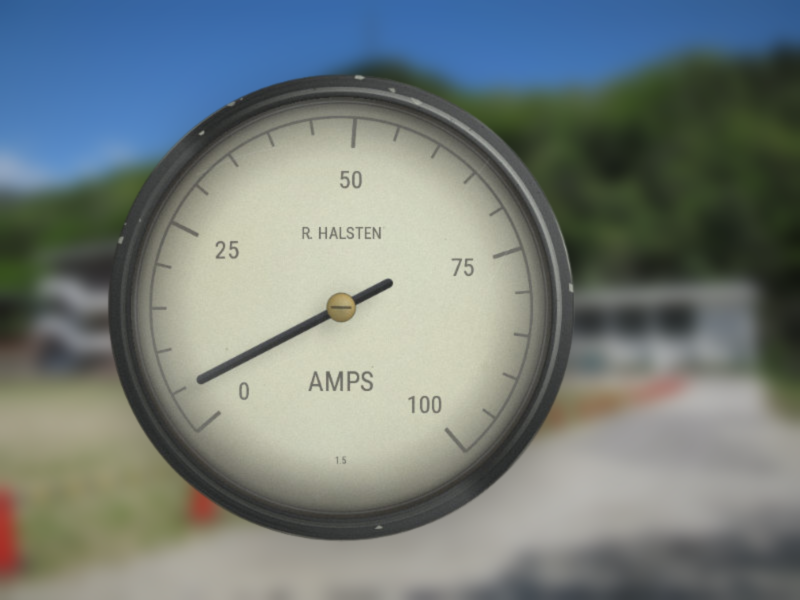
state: 5 A
